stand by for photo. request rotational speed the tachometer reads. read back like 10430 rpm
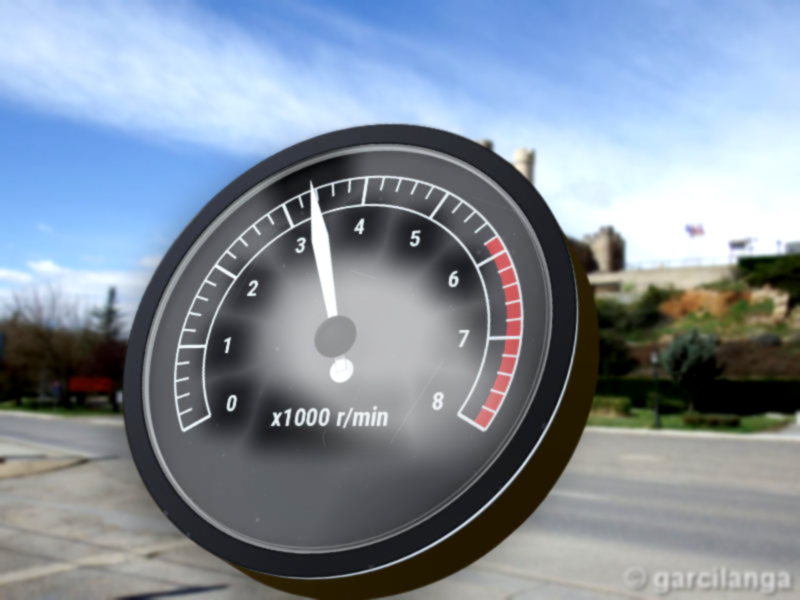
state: 3400 rpm
